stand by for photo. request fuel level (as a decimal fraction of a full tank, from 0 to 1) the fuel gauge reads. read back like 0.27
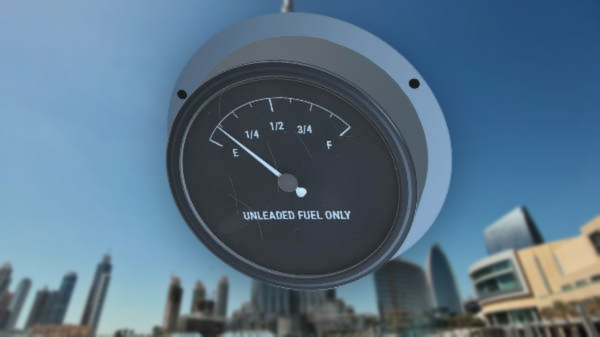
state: 0.125
